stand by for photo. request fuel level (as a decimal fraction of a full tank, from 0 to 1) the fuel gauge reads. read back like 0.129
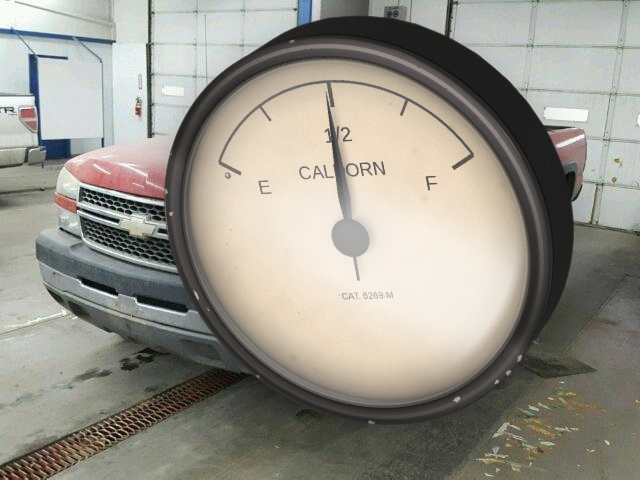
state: 0.5
